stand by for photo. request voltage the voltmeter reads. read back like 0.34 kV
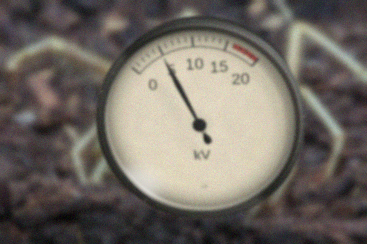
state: 5 kV
